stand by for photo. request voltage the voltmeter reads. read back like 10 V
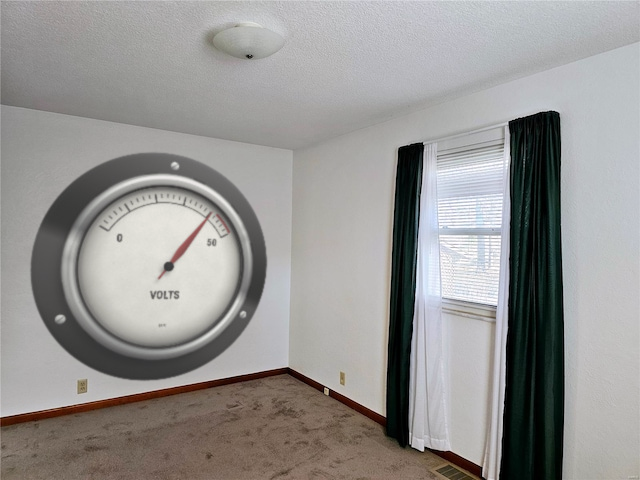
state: 40 V
